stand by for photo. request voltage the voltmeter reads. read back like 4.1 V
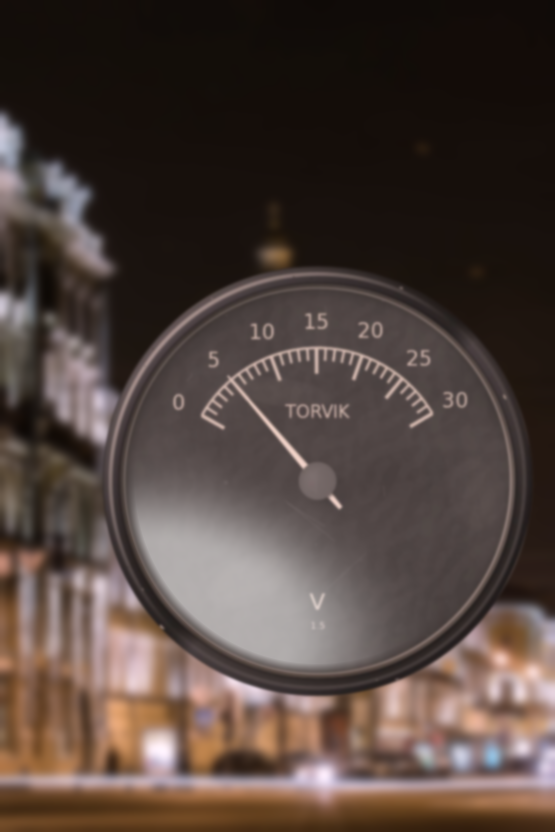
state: 5 V
